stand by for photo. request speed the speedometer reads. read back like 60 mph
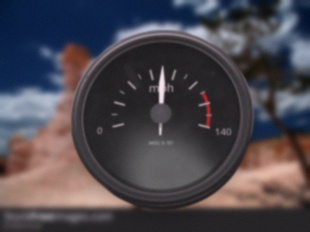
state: 70 mph
